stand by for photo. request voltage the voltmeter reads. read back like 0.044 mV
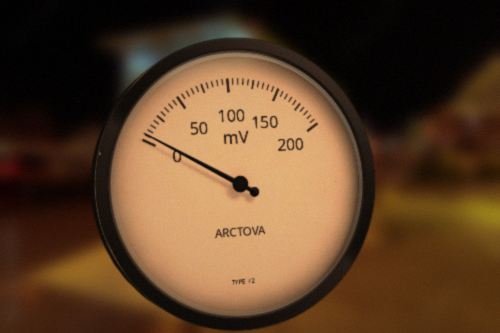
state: 5 mV
